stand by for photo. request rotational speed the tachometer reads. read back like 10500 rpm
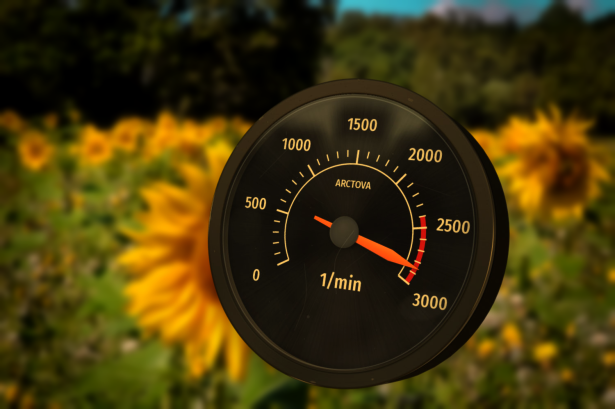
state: 2850 rpm
